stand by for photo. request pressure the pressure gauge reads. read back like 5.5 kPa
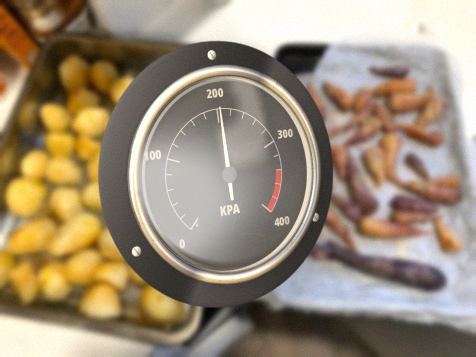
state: 200 kPa
